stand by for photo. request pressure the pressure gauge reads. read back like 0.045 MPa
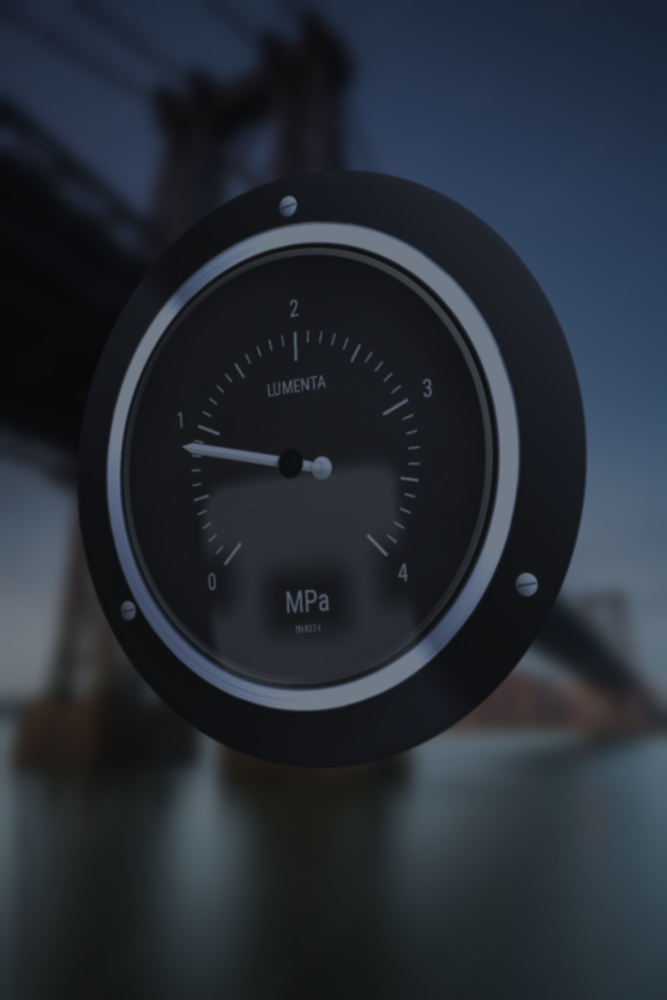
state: 0.85 MPa
